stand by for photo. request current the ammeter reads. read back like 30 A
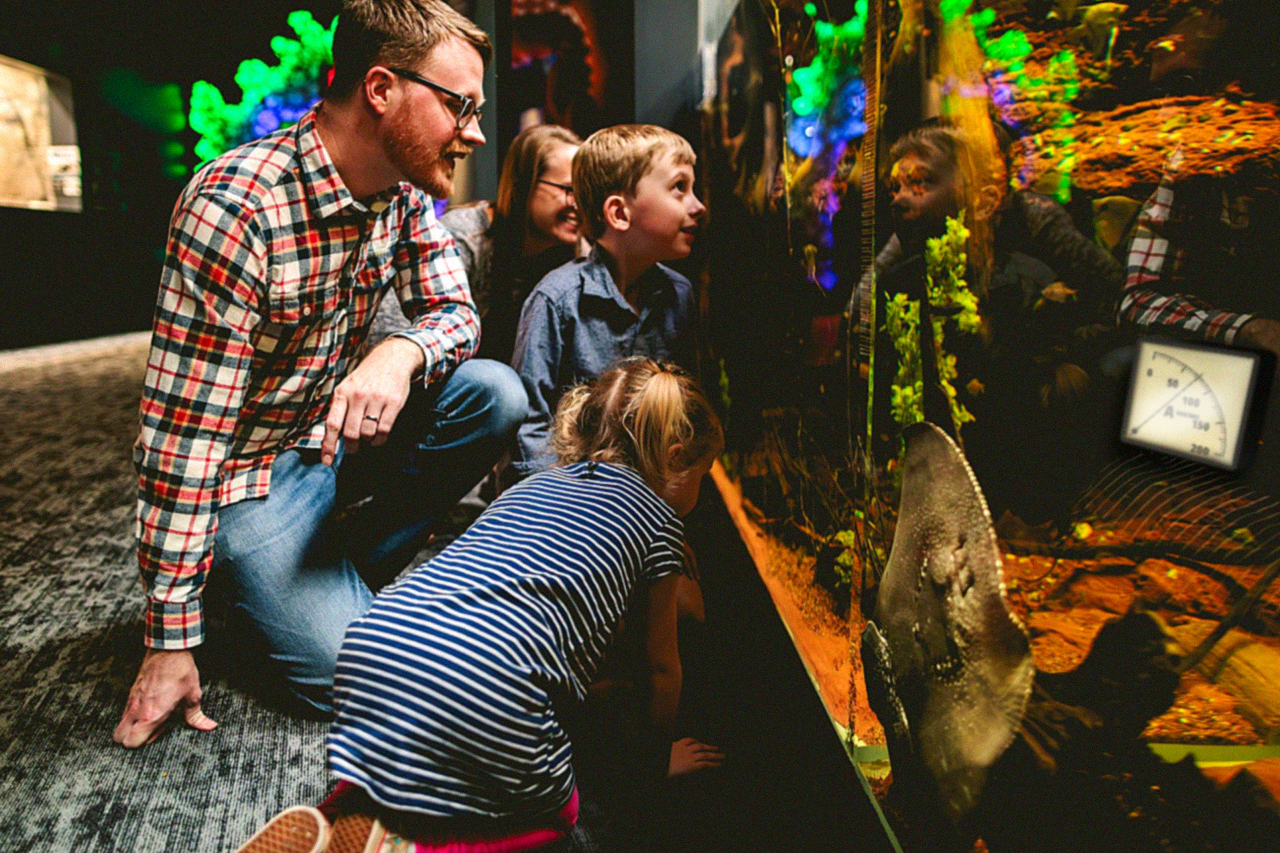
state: 75 A
